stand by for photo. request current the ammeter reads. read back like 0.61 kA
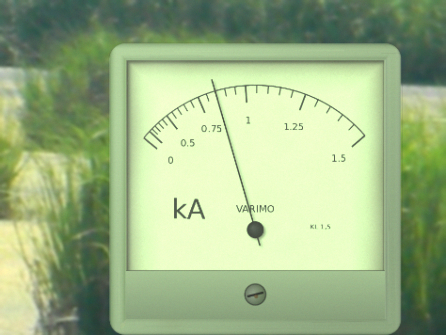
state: 0.85 kA
